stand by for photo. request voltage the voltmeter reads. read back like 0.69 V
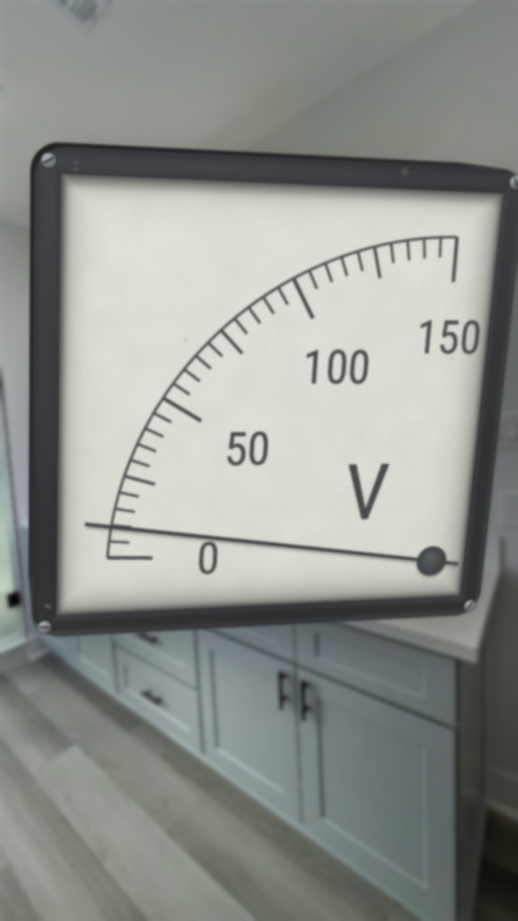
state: 10 V
